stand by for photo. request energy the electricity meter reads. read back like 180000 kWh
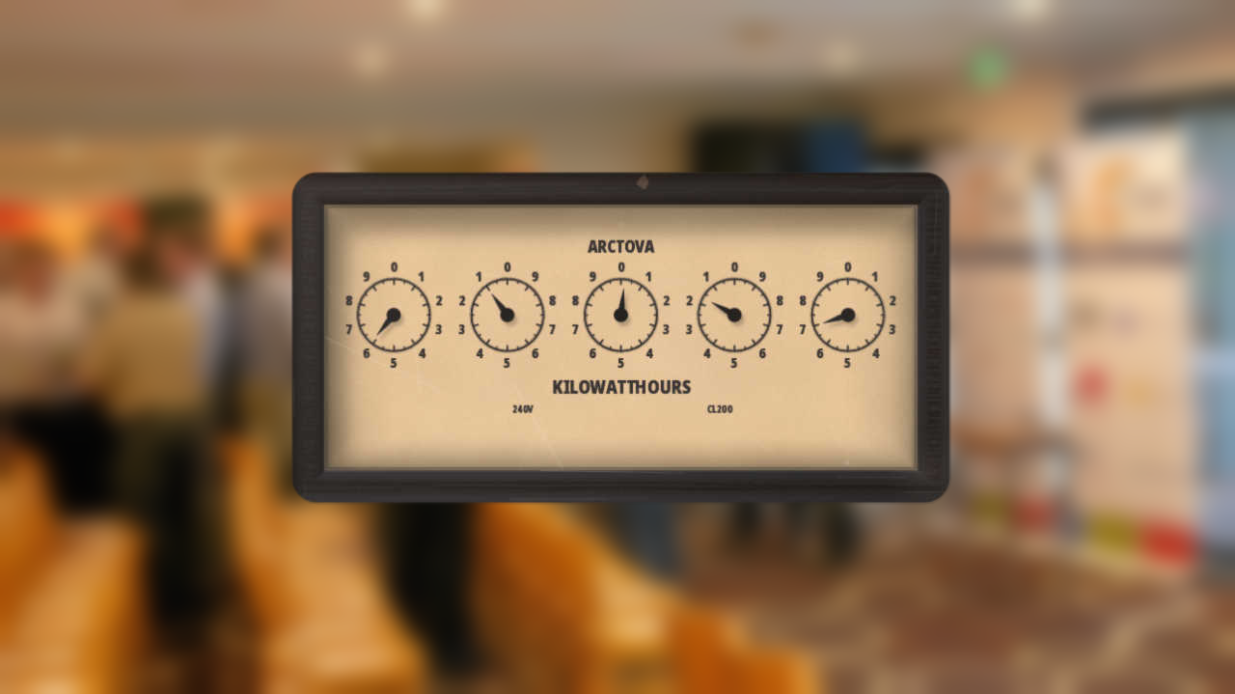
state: 61017 kWh
